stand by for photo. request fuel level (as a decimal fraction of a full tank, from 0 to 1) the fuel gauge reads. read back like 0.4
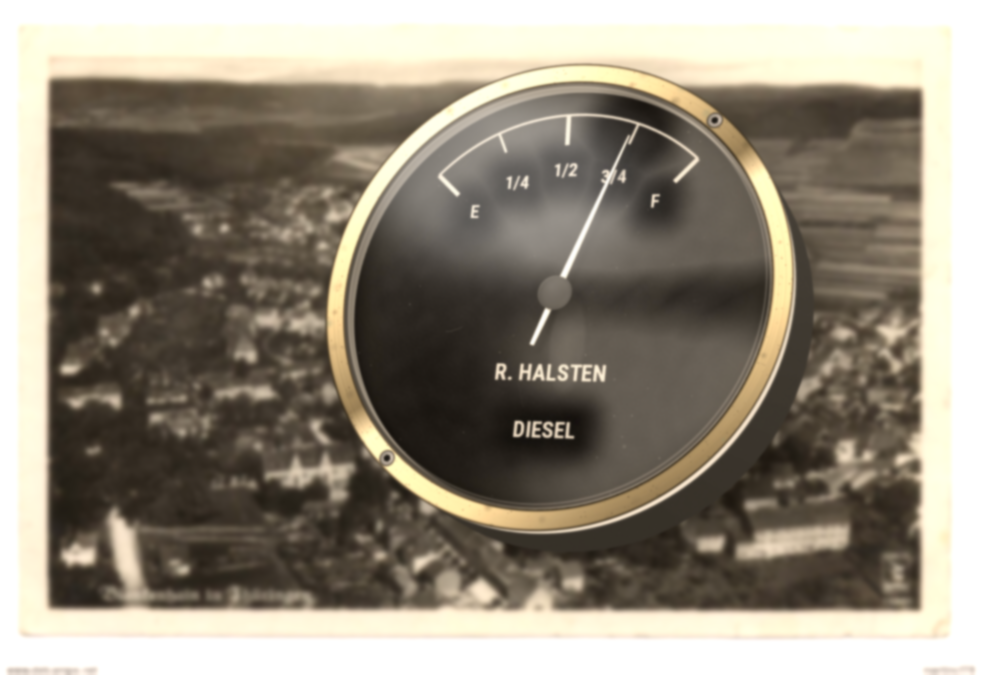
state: 0.75
